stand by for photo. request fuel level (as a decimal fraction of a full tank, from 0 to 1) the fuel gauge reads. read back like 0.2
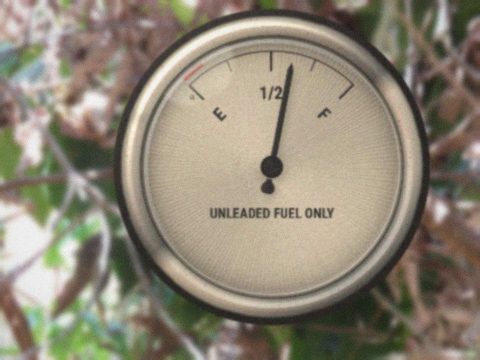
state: 0.625
